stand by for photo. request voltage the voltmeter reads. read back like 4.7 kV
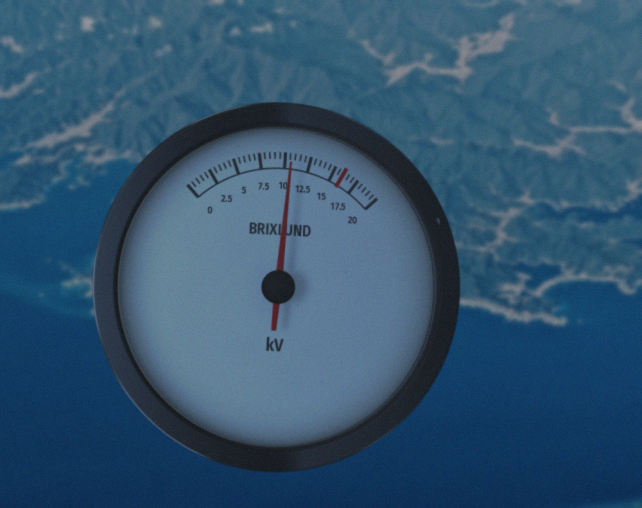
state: 10.5 kV
